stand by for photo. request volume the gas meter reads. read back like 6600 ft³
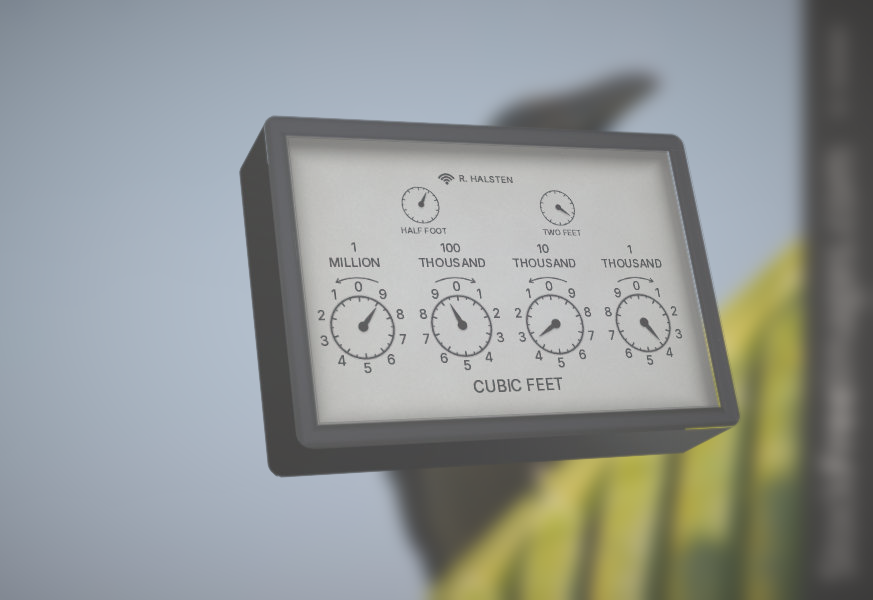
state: 893400 ft³
